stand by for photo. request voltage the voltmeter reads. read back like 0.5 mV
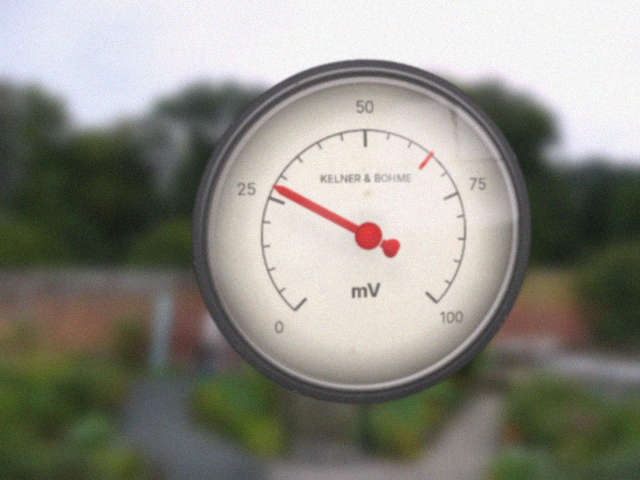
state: 27.5 mV
